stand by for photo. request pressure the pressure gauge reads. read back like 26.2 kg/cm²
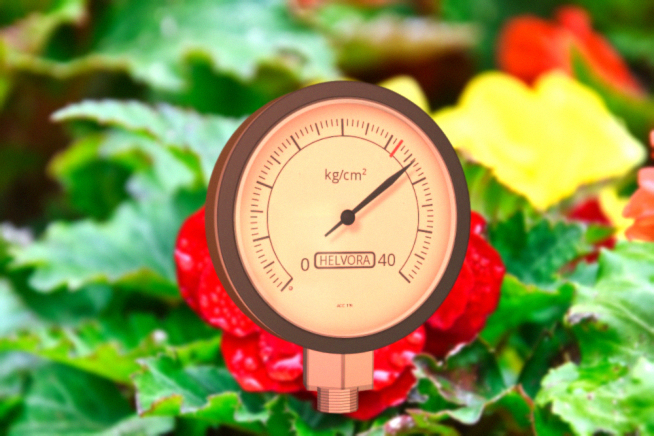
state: 28 kg/cm²
